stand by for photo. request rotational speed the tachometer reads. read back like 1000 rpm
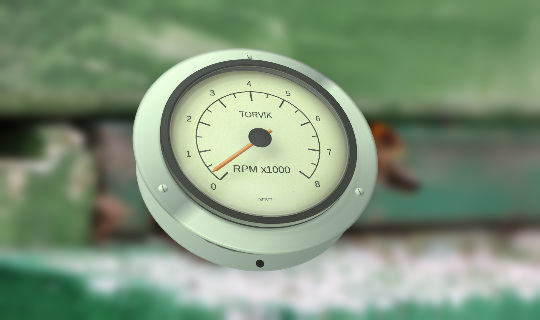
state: 250 rpm
